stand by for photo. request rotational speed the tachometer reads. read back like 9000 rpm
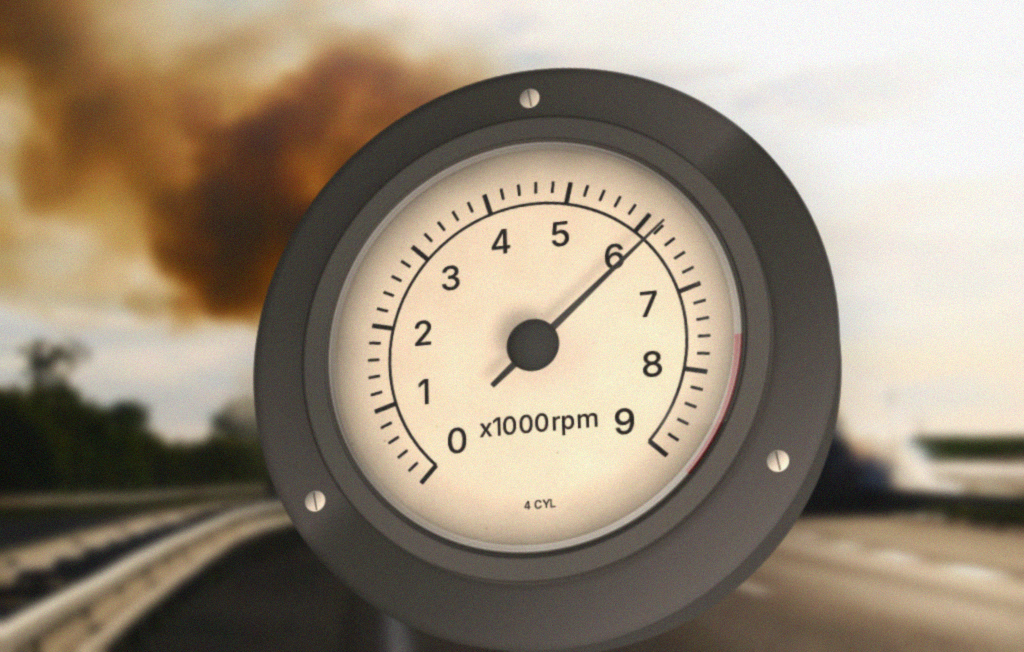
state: 6200 rpm
